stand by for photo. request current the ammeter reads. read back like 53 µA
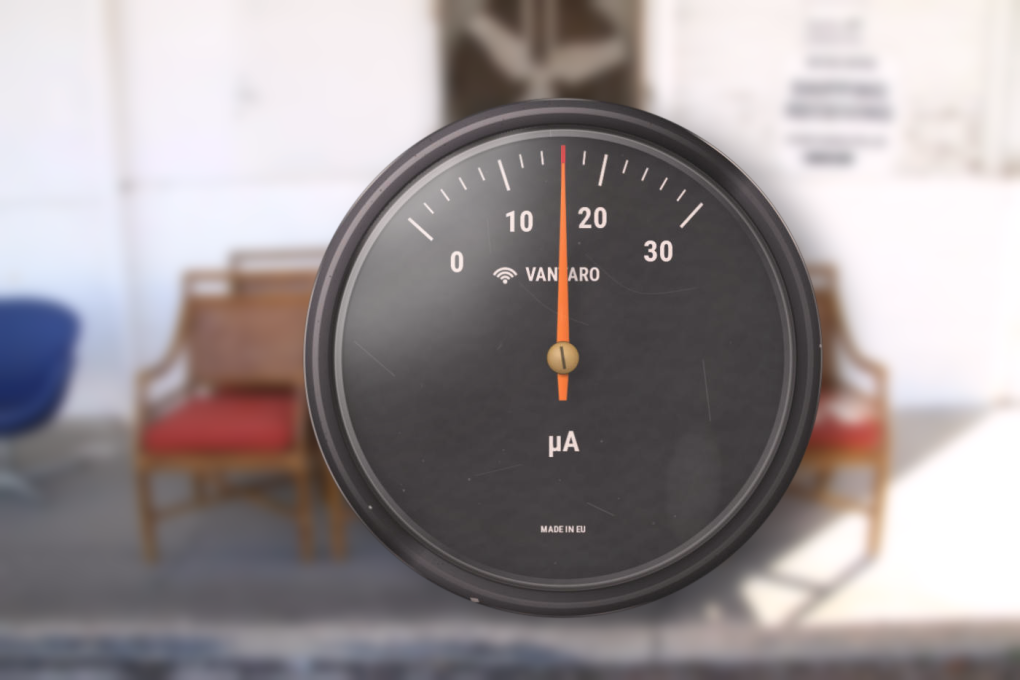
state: 16 µA
